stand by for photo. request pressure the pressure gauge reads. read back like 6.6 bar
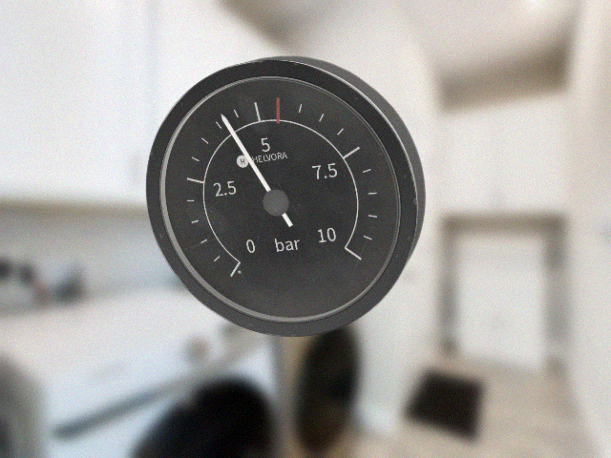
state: 4.25 bar
